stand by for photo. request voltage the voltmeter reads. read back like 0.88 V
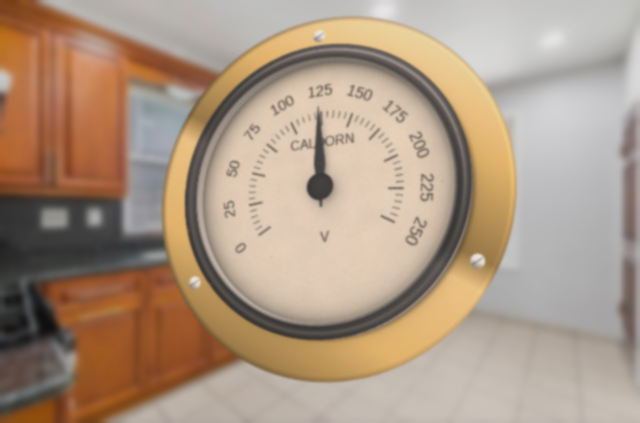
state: 125 V
